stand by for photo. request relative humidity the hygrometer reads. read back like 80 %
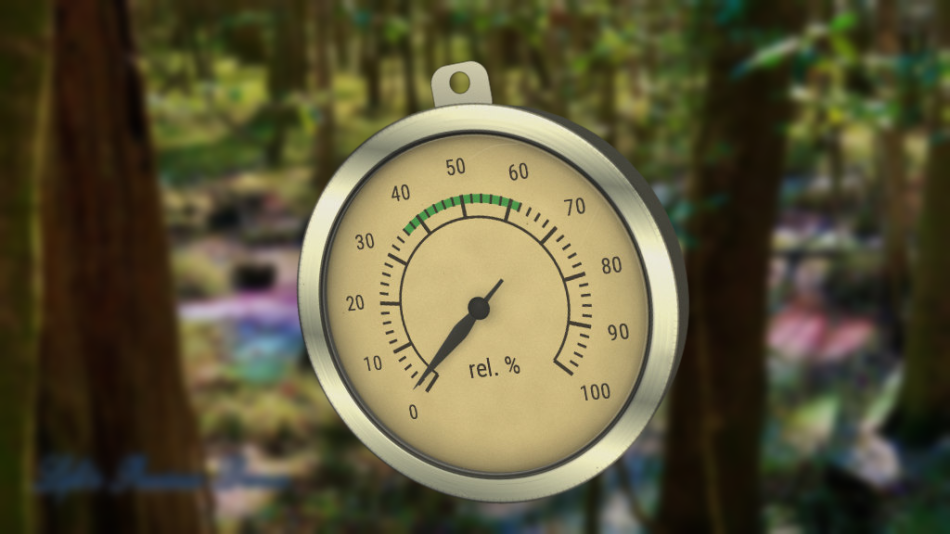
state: 2 %
